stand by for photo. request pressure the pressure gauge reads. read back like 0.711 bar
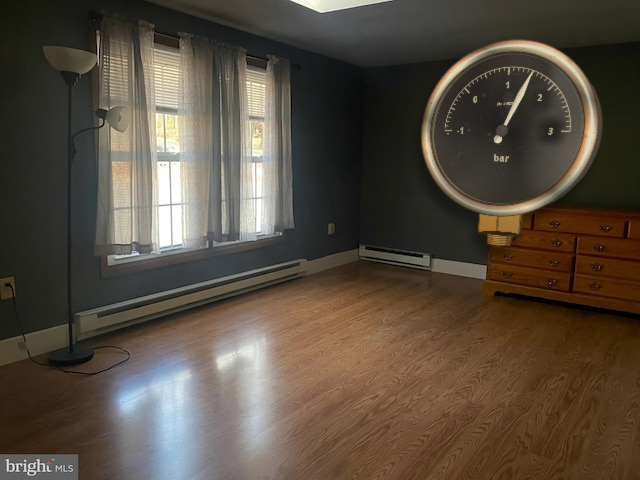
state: 1.5 bar
